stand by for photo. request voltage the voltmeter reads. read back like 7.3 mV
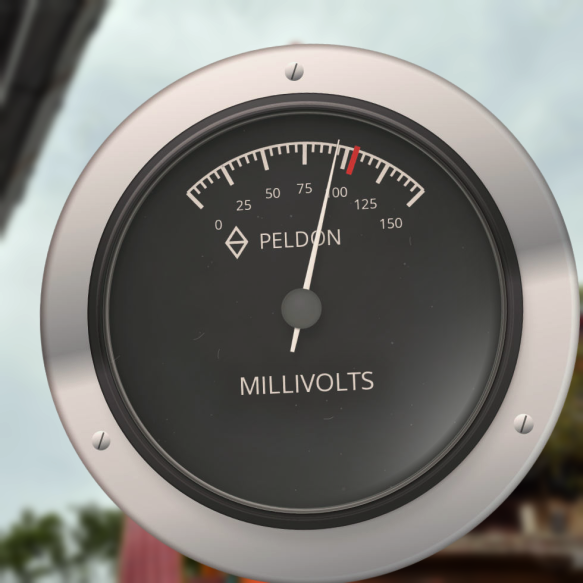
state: 95 mV
